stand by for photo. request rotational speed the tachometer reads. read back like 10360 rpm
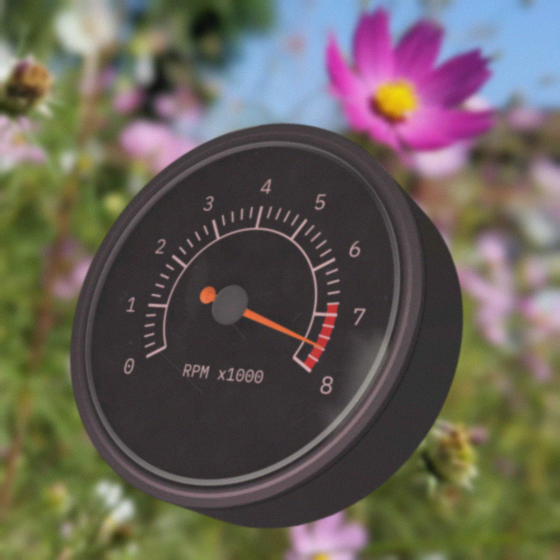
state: 7600 rpm
